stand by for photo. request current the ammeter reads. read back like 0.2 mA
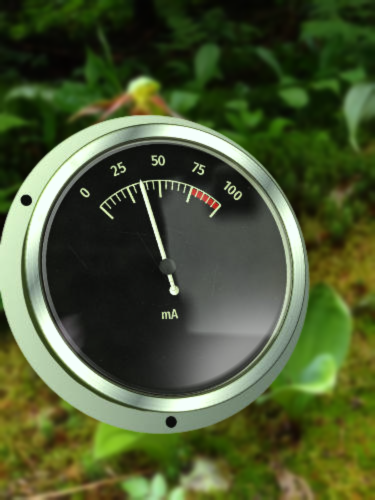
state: 35 mA
